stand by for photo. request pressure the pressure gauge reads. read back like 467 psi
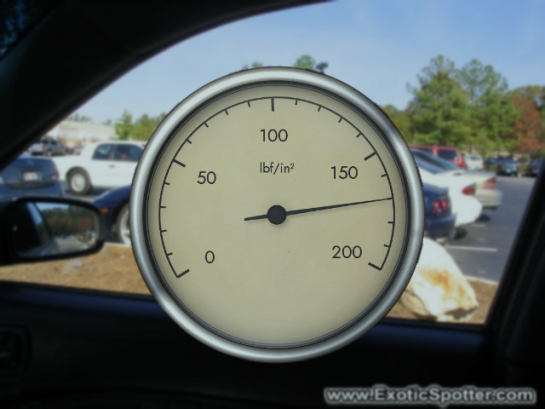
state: 170 psi
